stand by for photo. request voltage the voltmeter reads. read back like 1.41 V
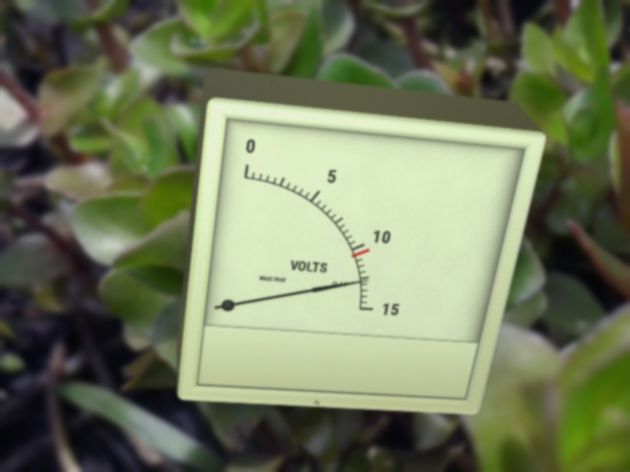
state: 12.5 V
